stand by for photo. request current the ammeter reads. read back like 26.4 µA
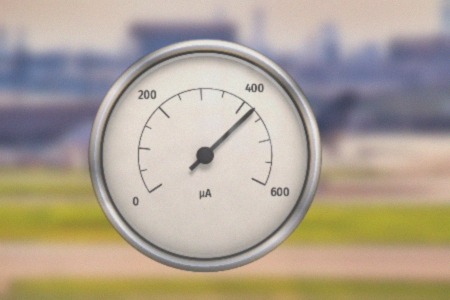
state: 425 µA
